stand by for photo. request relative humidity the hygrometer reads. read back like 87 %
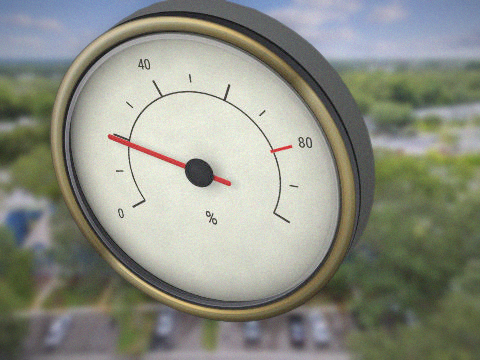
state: 20 %
